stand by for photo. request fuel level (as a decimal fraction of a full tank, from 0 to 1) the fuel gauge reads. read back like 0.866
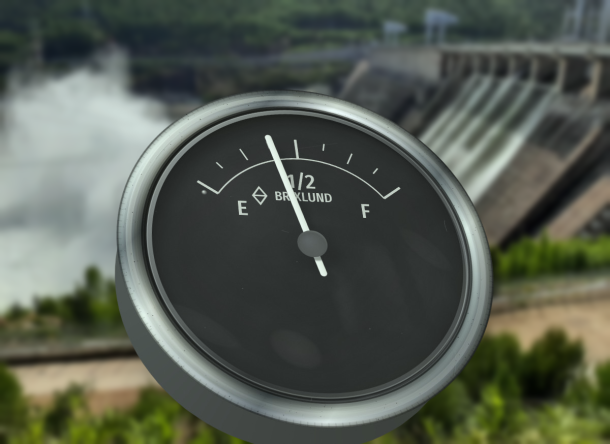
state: 0.375
